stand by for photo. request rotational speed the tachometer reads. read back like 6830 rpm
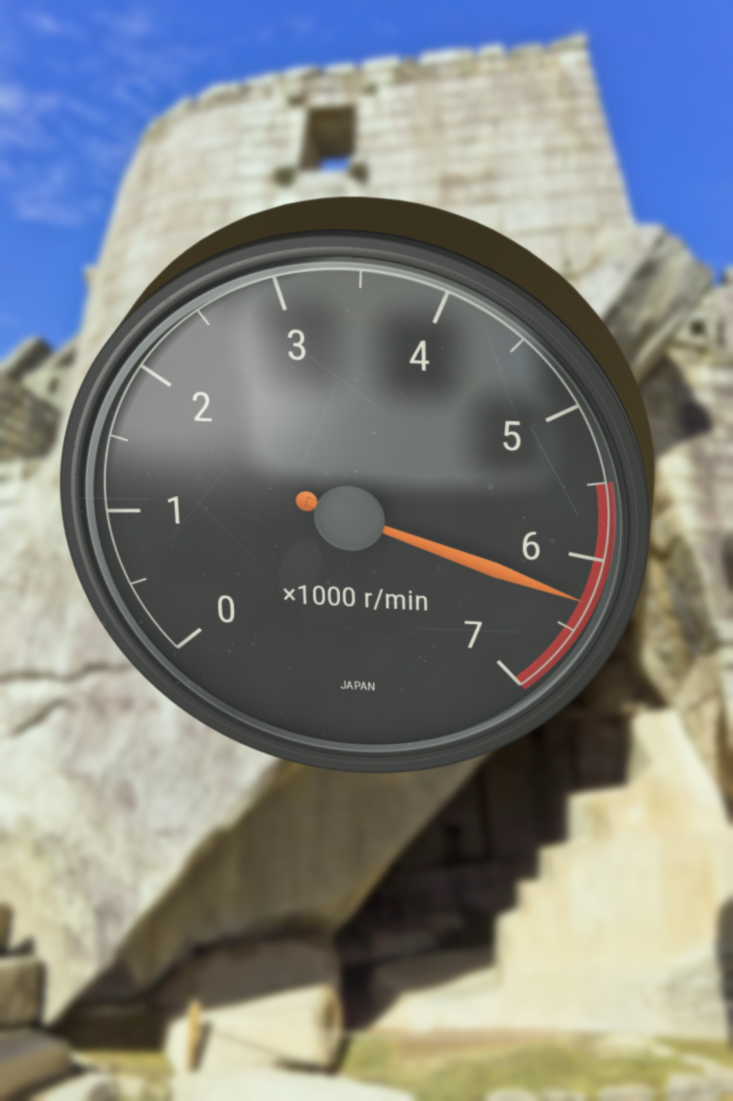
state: 6250 rpm
